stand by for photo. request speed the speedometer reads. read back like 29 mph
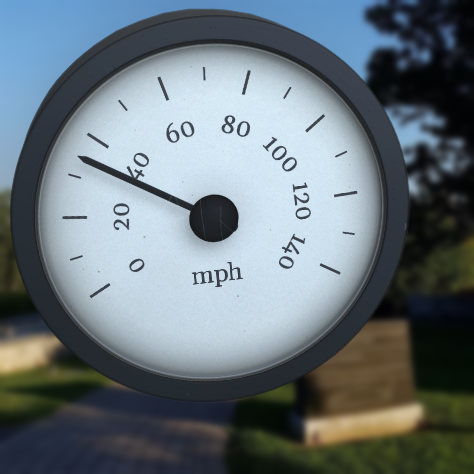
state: 35 mph
